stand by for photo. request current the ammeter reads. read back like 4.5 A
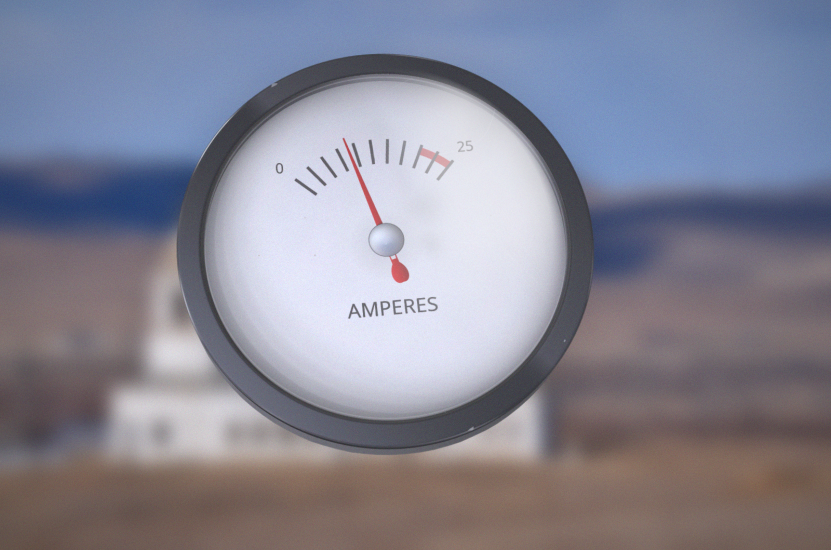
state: 8.75 A
